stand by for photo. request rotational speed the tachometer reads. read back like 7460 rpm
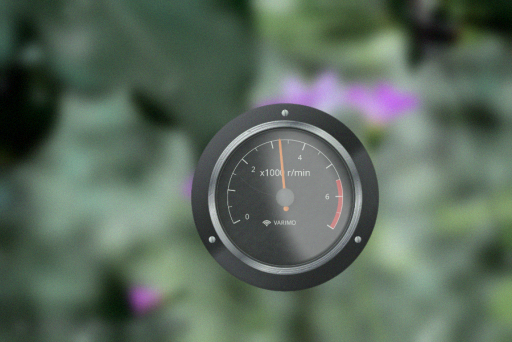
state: 3250 rpm
